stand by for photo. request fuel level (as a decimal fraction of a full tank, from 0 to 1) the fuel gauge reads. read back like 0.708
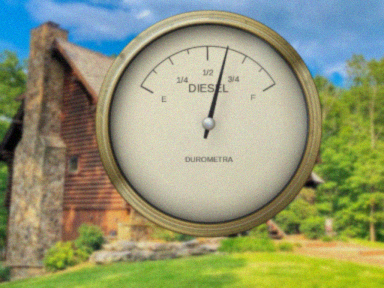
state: 0.625
